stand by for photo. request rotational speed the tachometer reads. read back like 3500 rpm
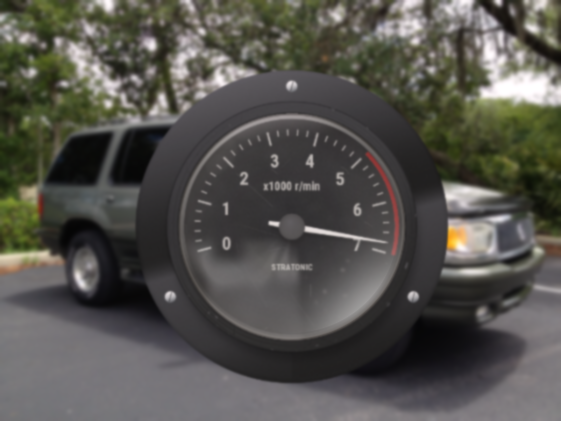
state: 6800 rpm
